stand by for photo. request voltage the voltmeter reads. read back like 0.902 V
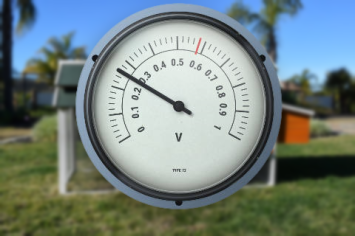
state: 0.26 V
